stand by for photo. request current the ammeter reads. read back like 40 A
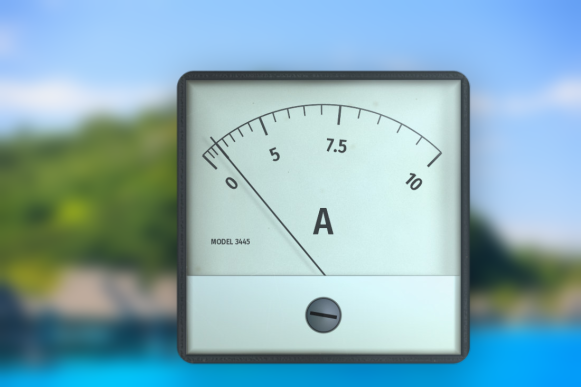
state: 2.5 A
